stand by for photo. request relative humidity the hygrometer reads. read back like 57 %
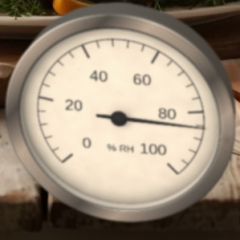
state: 84 %
